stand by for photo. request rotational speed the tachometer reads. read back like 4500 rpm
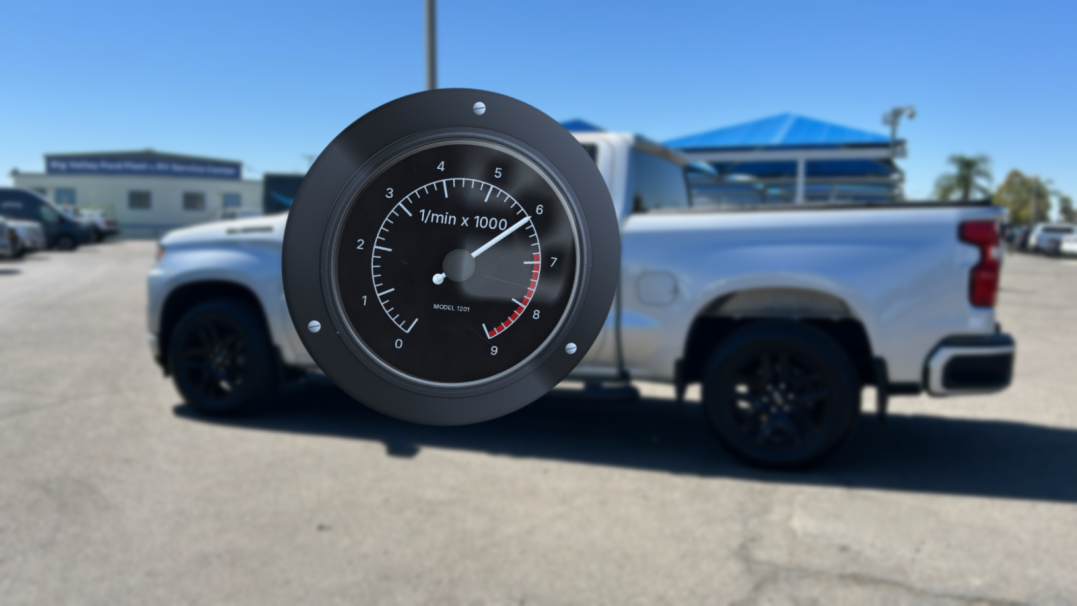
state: 6000 rpm
